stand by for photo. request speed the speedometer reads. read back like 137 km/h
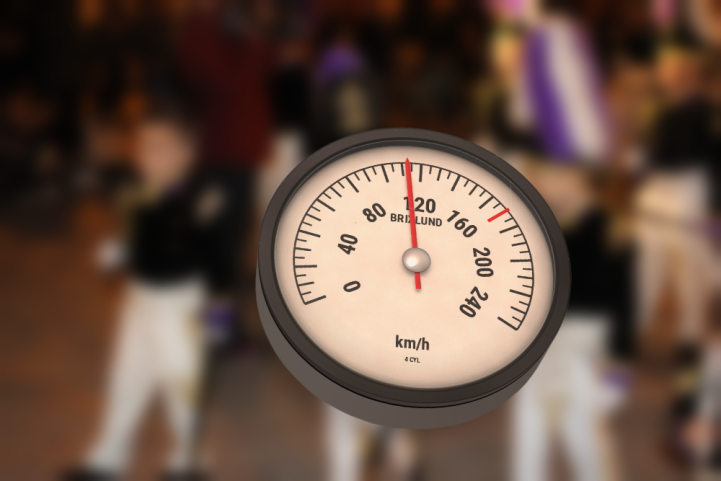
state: 112.5 km/h
